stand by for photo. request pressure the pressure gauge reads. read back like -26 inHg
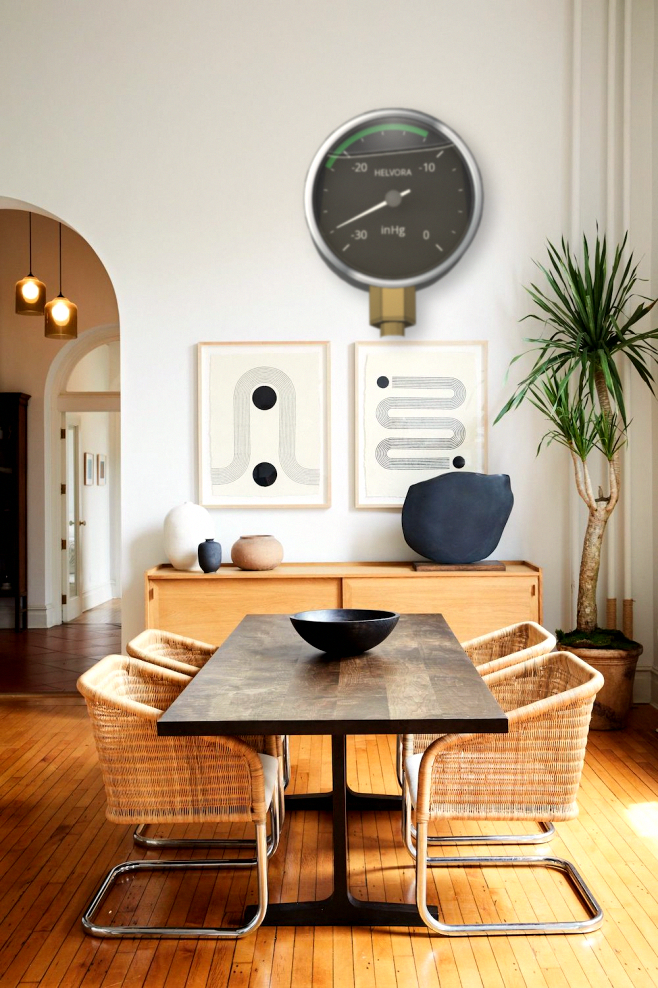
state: -28 inHg
